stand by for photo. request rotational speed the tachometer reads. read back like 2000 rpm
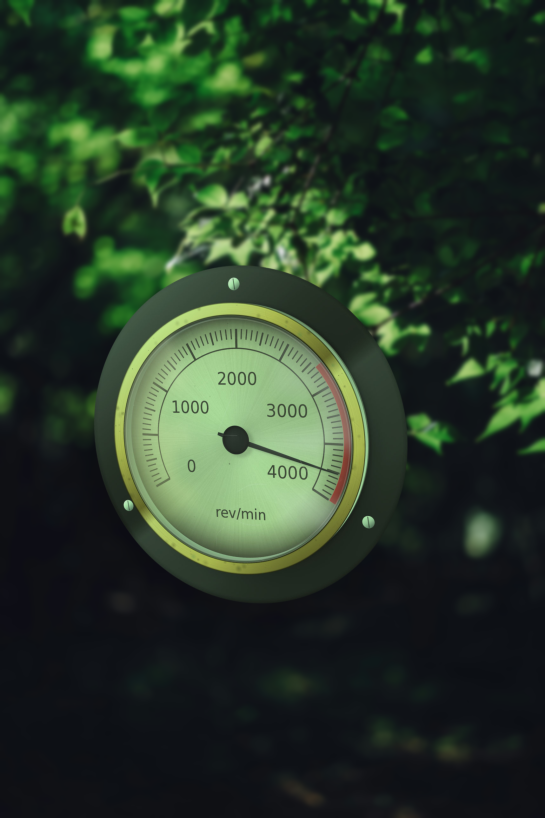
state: 3750 rpm
